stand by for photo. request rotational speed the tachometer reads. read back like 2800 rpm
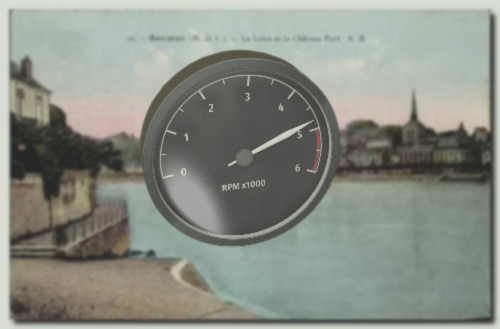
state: 4750 rpm
